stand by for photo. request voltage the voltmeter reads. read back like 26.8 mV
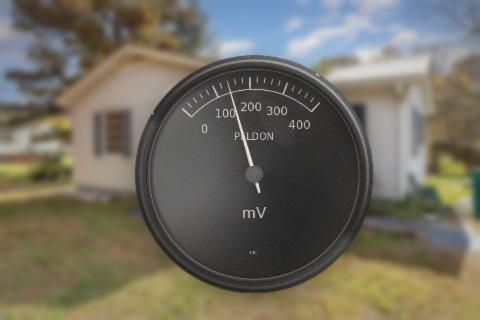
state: 140 mV
